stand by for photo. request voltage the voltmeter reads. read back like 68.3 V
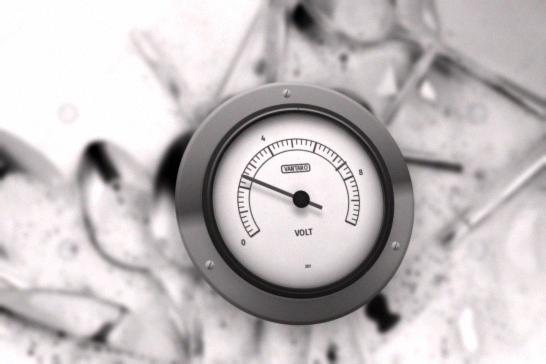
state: 2.4 V
